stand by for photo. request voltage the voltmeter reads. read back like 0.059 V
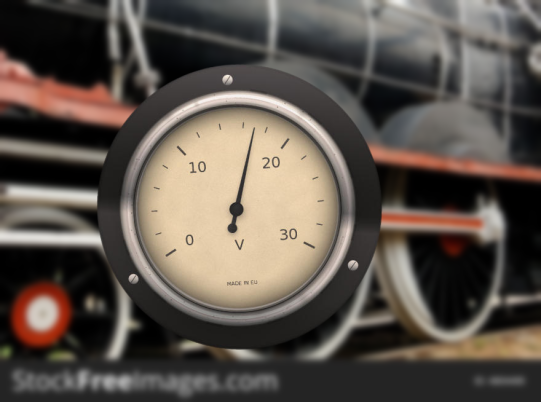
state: 17 V
